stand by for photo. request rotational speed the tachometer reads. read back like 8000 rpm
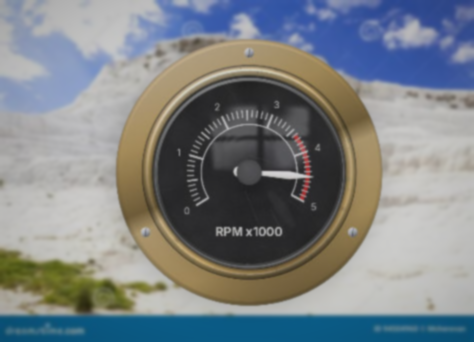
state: 4500 rpm
